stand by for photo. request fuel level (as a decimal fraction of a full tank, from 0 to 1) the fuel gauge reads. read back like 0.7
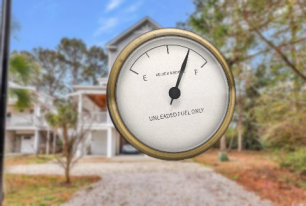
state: 0.75
